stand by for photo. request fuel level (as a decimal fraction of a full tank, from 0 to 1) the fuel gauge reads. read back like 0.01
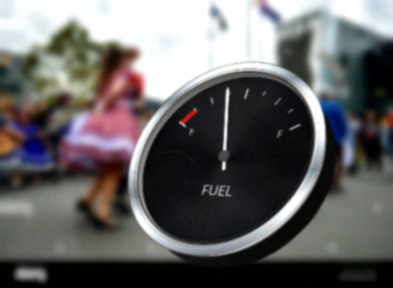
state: 0.375
